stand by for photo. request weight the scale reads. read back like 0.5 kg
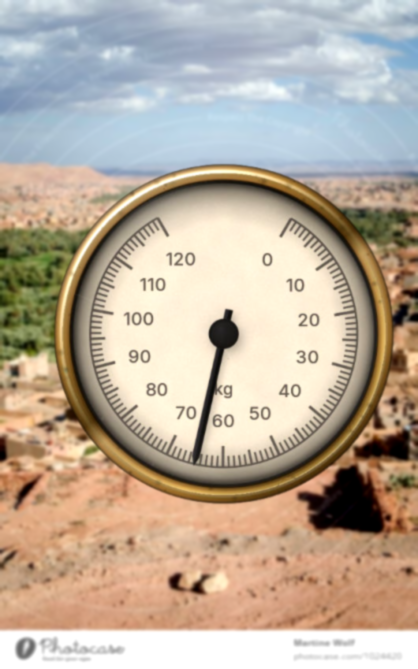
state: 65 kg
